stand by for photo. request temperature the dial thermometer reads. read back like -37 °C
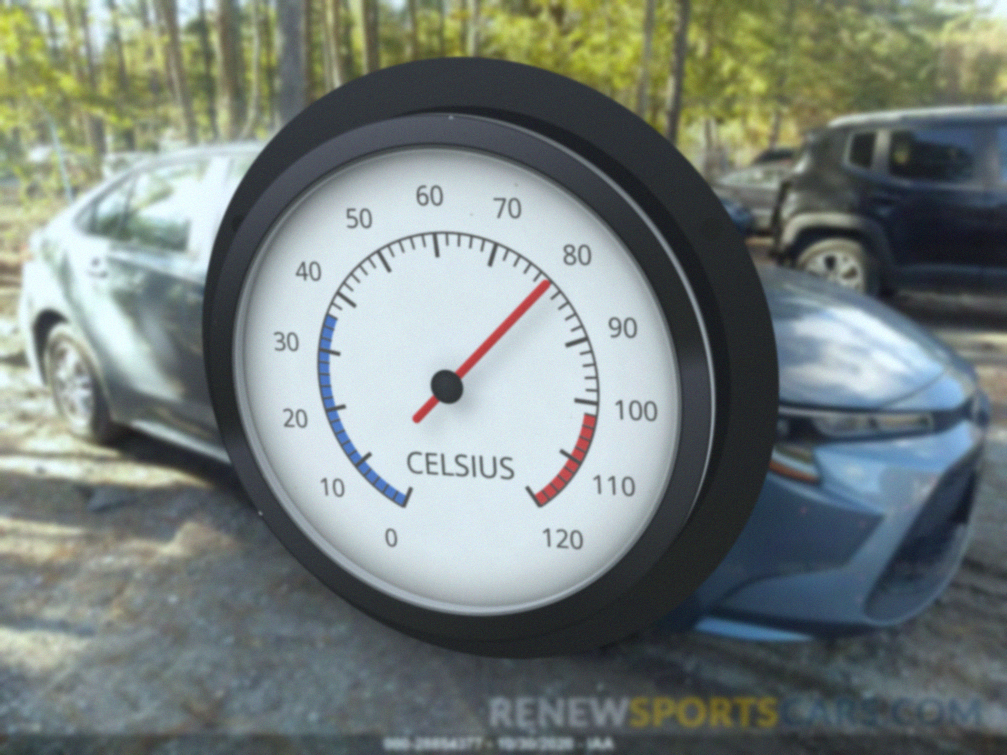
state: 80 °C
